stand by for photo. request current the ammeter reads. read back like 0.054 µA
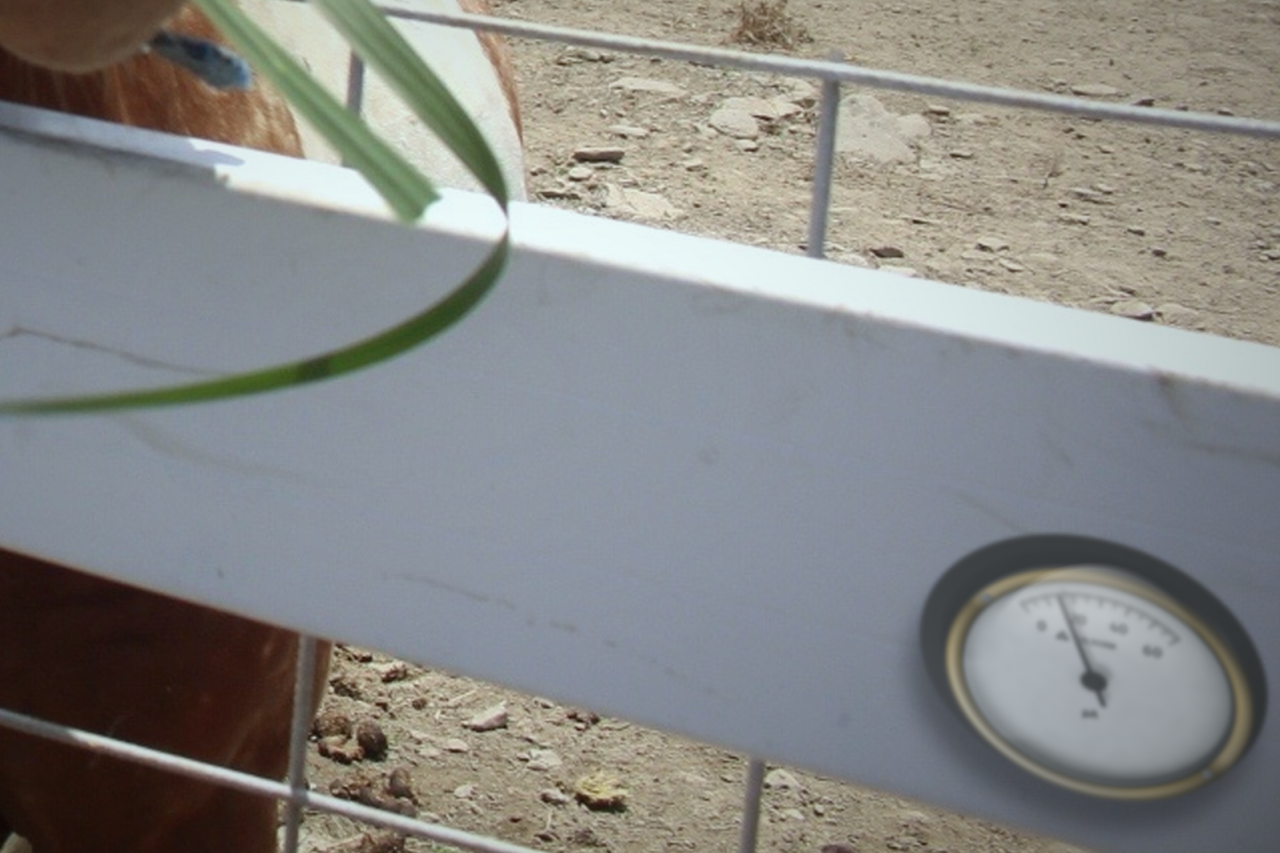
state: 15 µA
